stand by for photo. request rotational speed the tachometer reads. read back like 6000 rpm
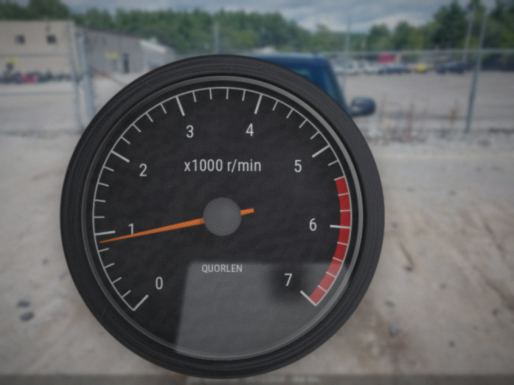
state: 900 rpm
